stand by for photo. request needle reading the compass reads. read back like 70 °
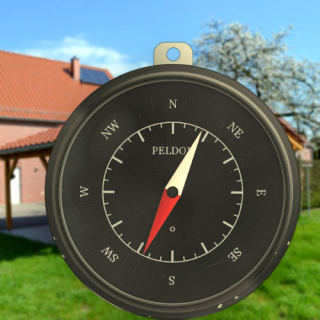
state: 205 °
